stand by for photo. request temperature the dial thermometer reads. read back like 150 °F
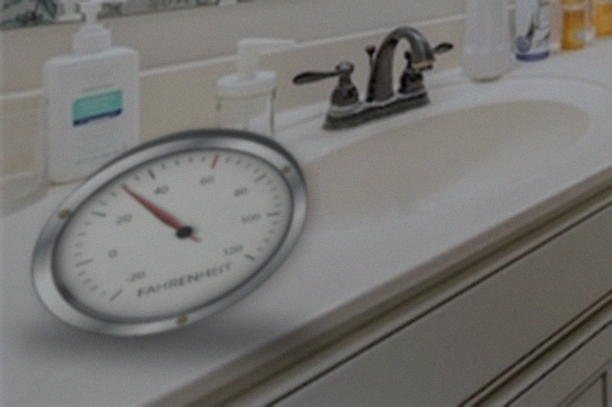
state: 32 °F
